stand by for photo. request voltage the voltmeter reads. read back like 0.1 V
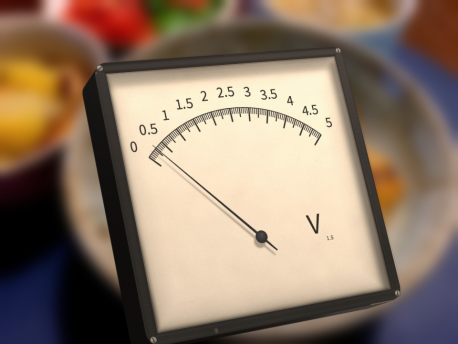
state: 0.25 V
